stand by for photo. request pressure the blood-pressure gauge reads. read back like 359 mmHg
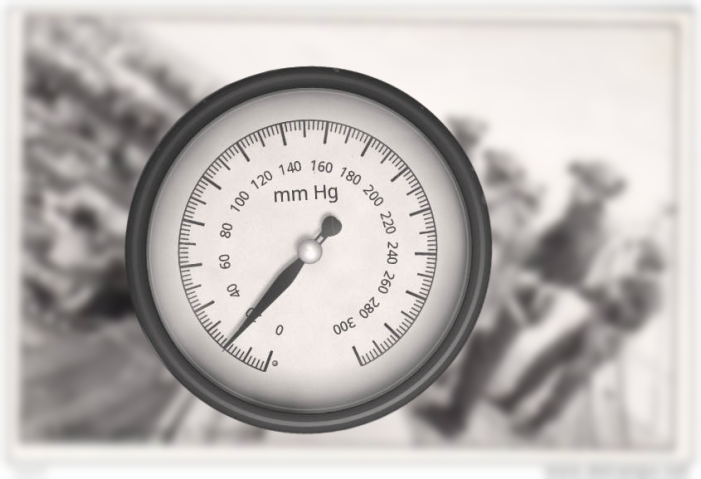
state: 20 mmHg
